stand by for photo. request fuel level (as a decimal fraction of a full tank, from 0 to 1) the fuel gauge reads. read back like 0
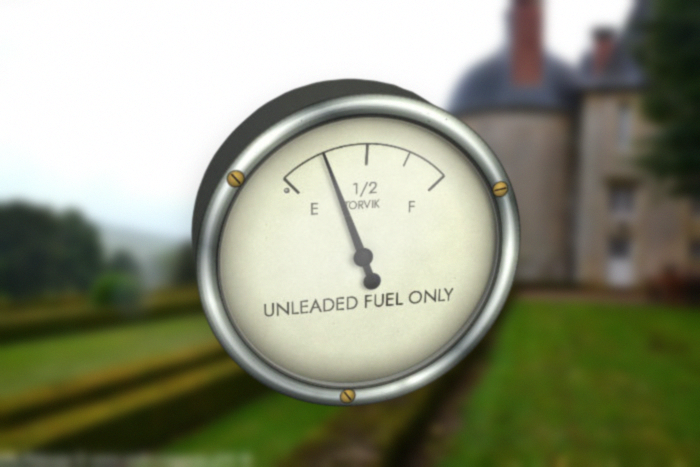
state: 0.25
